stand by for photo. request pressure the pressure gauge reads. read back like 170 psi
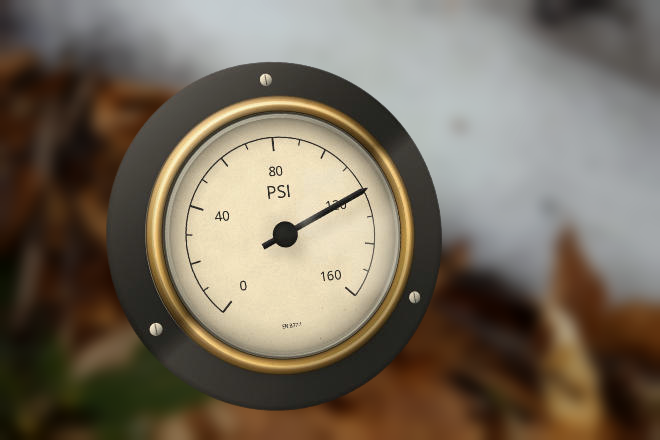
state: 120 psi
